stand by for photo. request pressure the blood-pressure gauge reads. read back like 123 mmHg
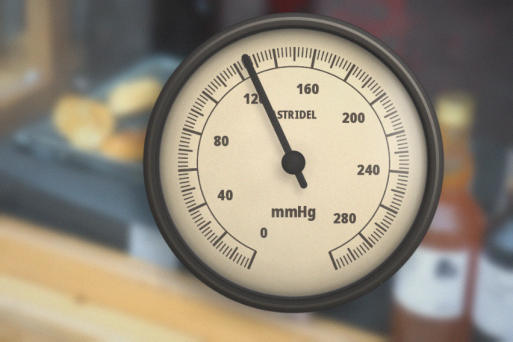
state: 126 mmHg
